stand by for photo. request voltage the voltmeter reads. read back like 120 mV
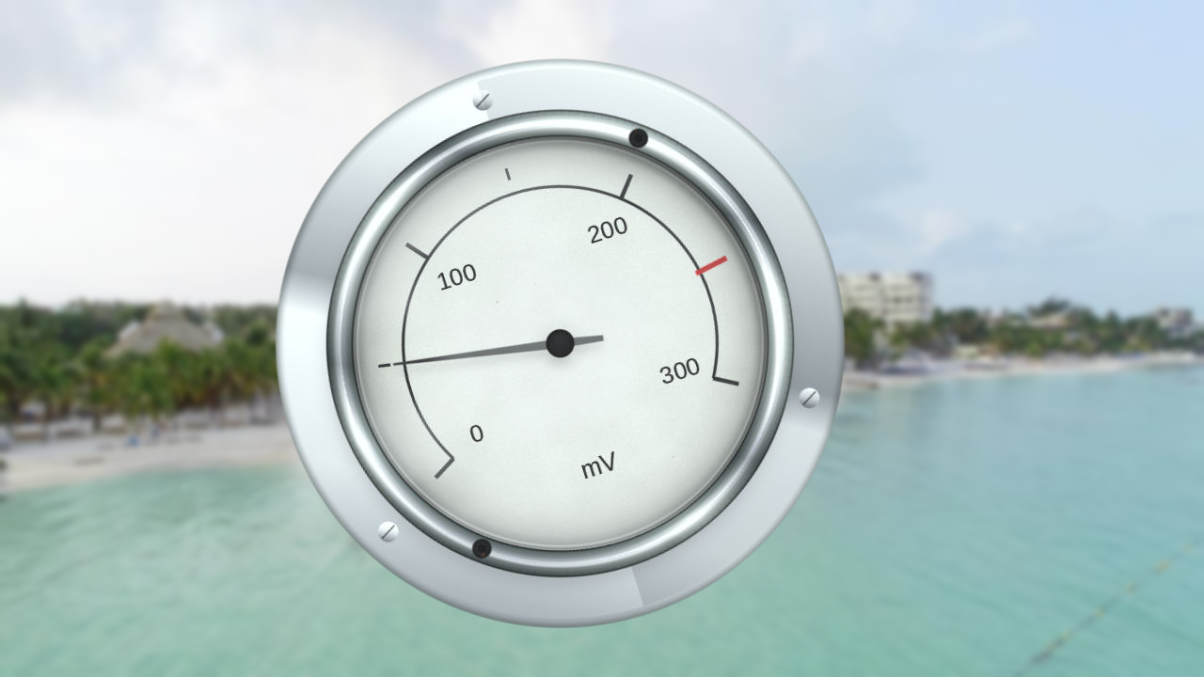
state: 50 mV
